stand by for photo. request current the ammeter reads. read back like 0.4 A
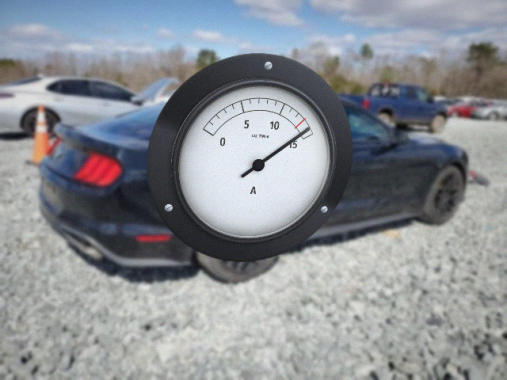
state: 14 A
